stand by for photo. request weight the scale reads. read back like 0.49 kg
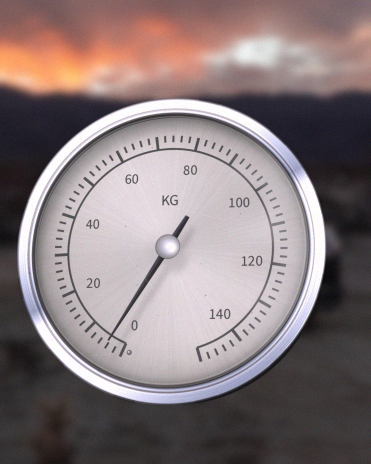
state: 4 kg
